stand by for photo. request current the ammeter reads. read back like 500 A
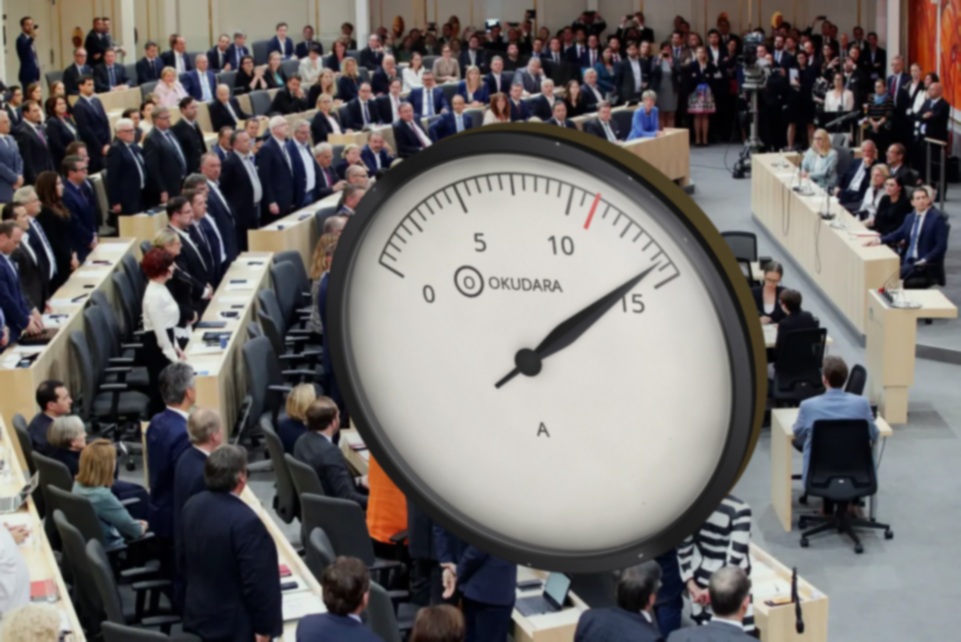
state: 14.25 A
